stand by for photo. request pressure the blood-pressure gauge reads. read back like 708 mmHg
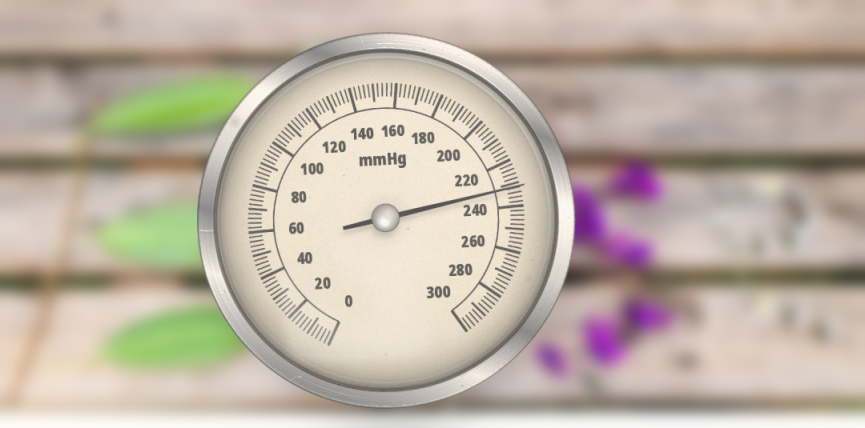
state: 232 mmHg
